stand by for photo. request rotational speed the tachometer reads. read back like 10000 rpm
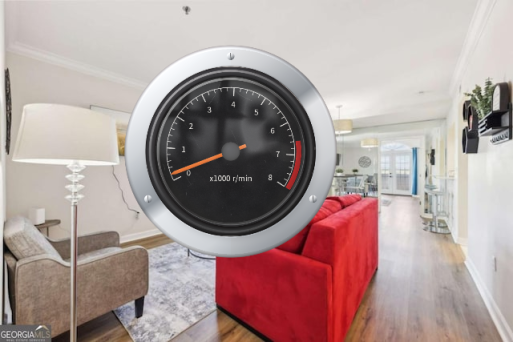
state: 200 rpm
